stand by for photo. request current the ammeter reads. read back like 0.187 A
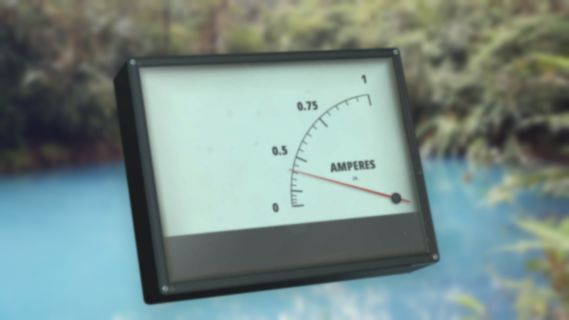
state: 0.4 A
